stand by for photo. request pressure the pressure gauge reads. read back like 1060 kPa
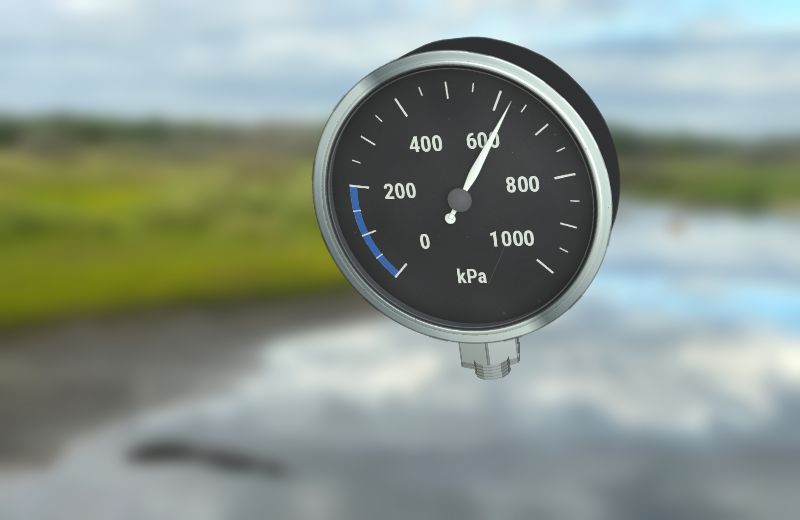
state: 625 kPa
